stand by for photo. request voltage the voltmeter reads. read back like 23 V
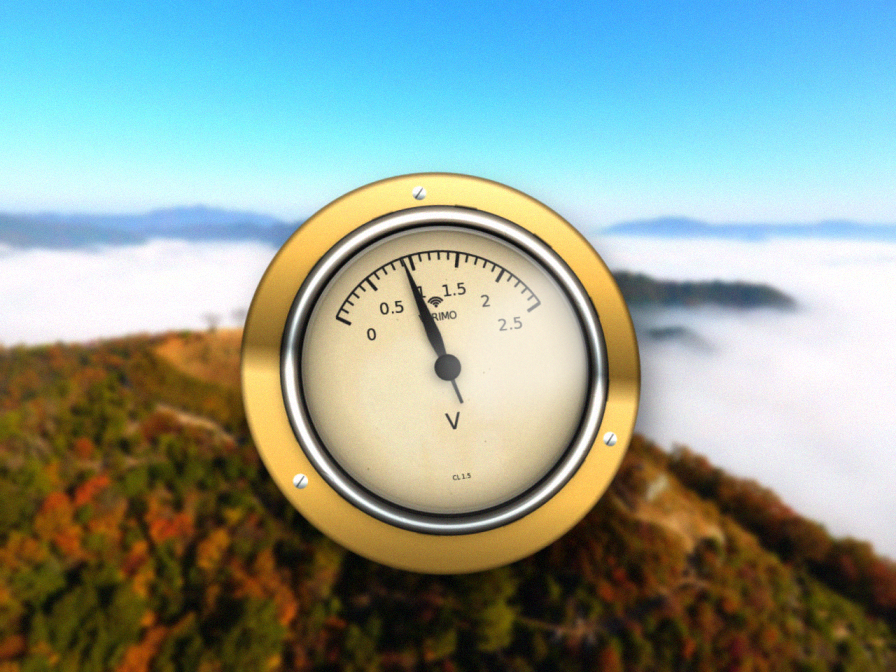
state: 0.9 V
